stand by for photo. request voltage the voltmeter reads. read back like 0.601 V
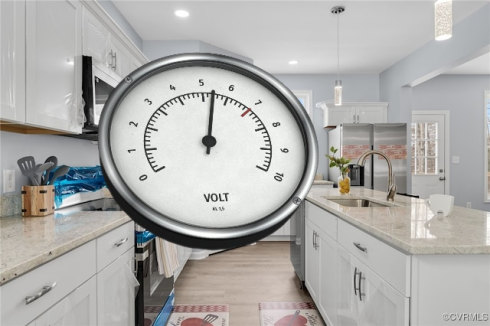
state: 5.4 V
